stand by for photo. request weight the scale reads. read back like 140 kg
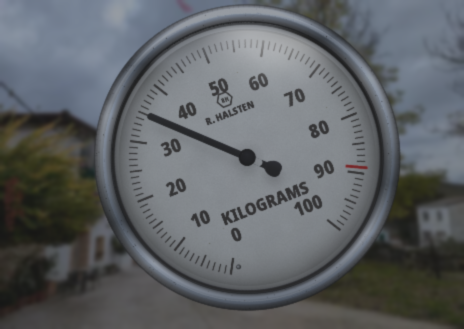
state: 35 kg
